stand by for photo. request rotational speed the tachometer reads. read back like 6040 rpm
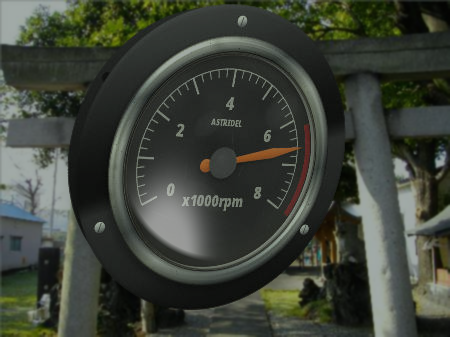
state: 6600 rpm
